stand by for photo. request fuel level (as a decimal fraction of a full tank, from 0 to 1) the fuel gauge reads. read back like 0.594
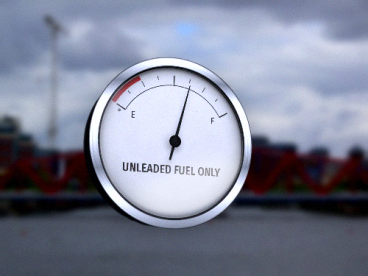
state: 0.625
